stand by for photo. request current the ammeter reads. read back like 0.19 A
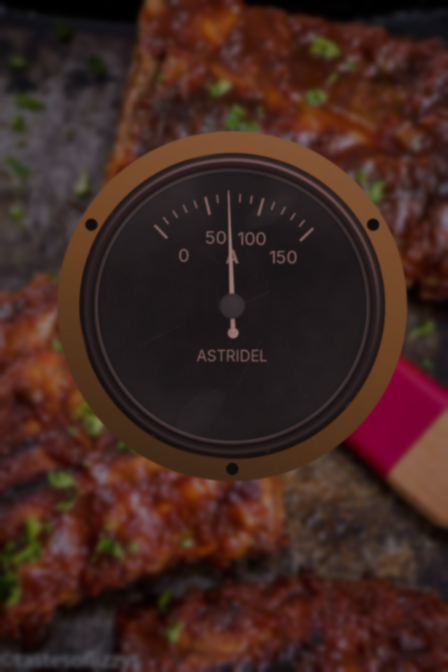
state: 70 A
